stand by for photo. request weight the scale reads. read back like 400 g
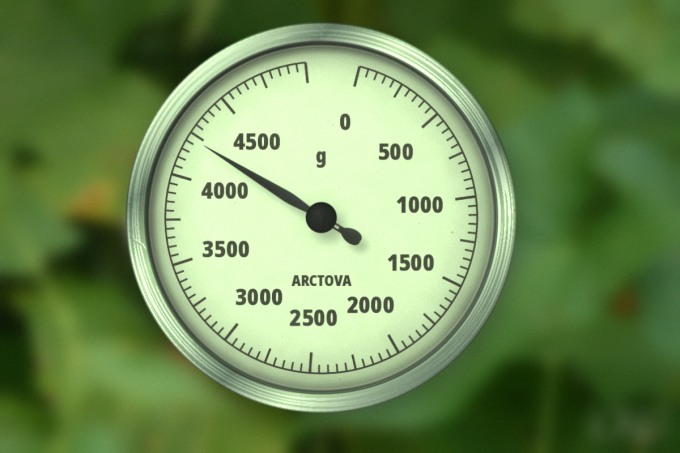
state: 4225 g
